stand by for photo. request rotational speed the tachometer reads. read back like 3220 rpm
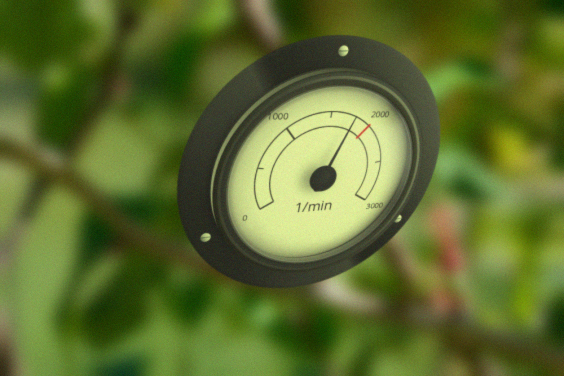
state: 1750 rpm
